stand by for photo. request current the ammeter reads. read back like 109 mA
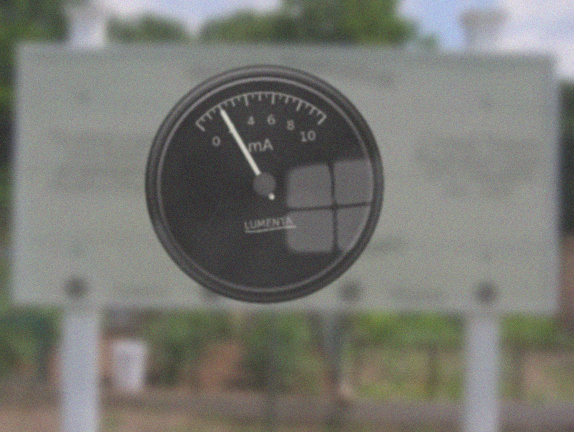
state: 2 mA
